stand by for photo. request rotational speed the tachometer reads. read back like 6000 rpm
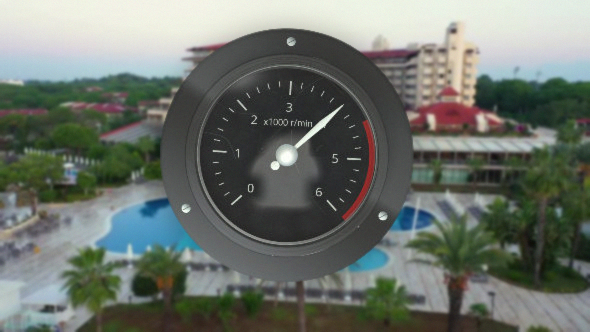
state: 4000 rpm
